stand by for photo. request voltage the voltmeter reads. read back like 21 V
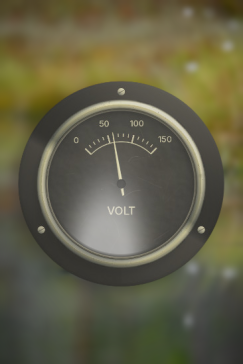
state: 60 V
